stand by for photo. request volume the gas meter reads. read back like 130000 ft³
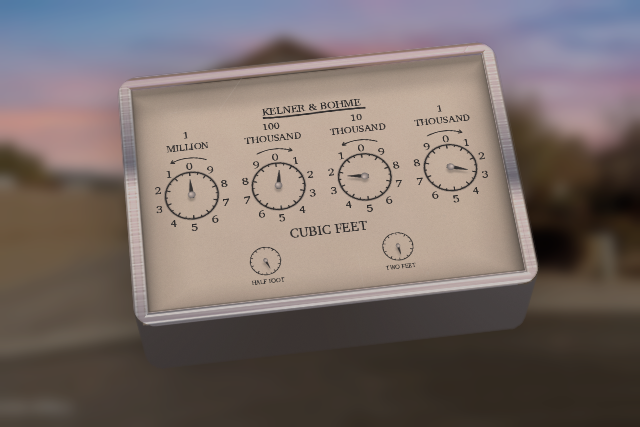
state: 2300 ft³
